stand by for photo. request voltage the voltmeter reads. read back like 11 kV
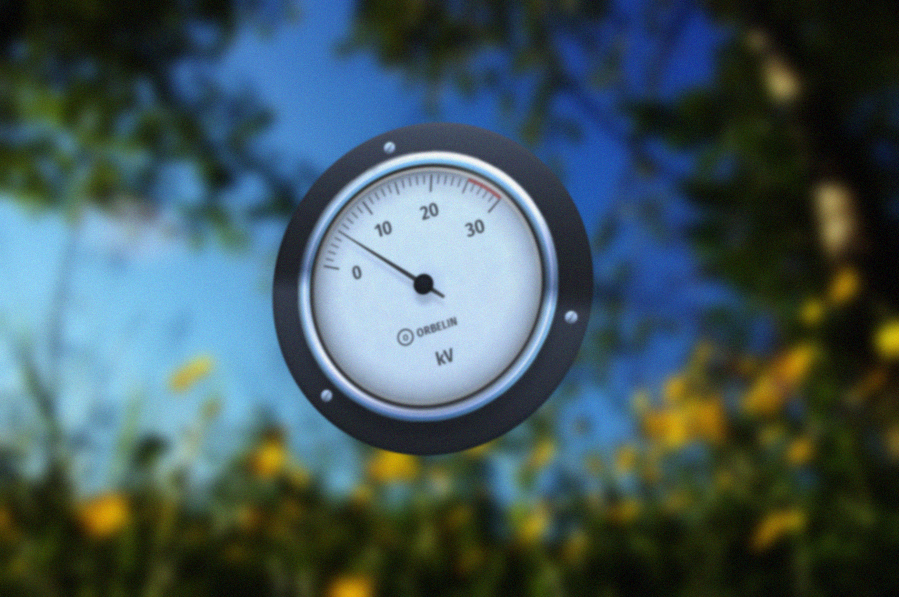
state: 5 kV
